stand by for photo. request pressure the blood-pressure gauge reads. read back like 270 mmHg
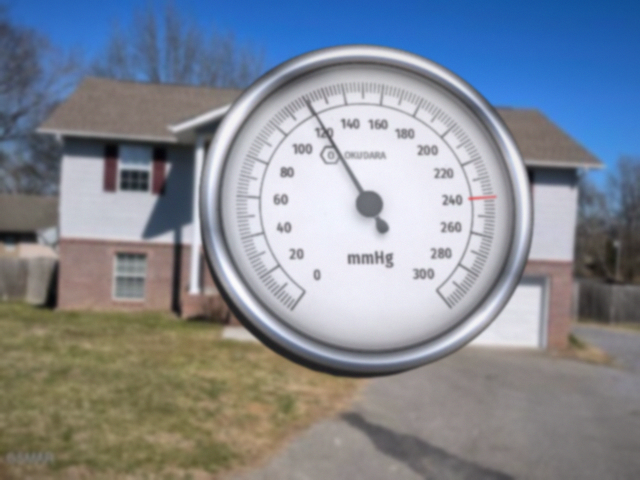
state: 120 mmHg
